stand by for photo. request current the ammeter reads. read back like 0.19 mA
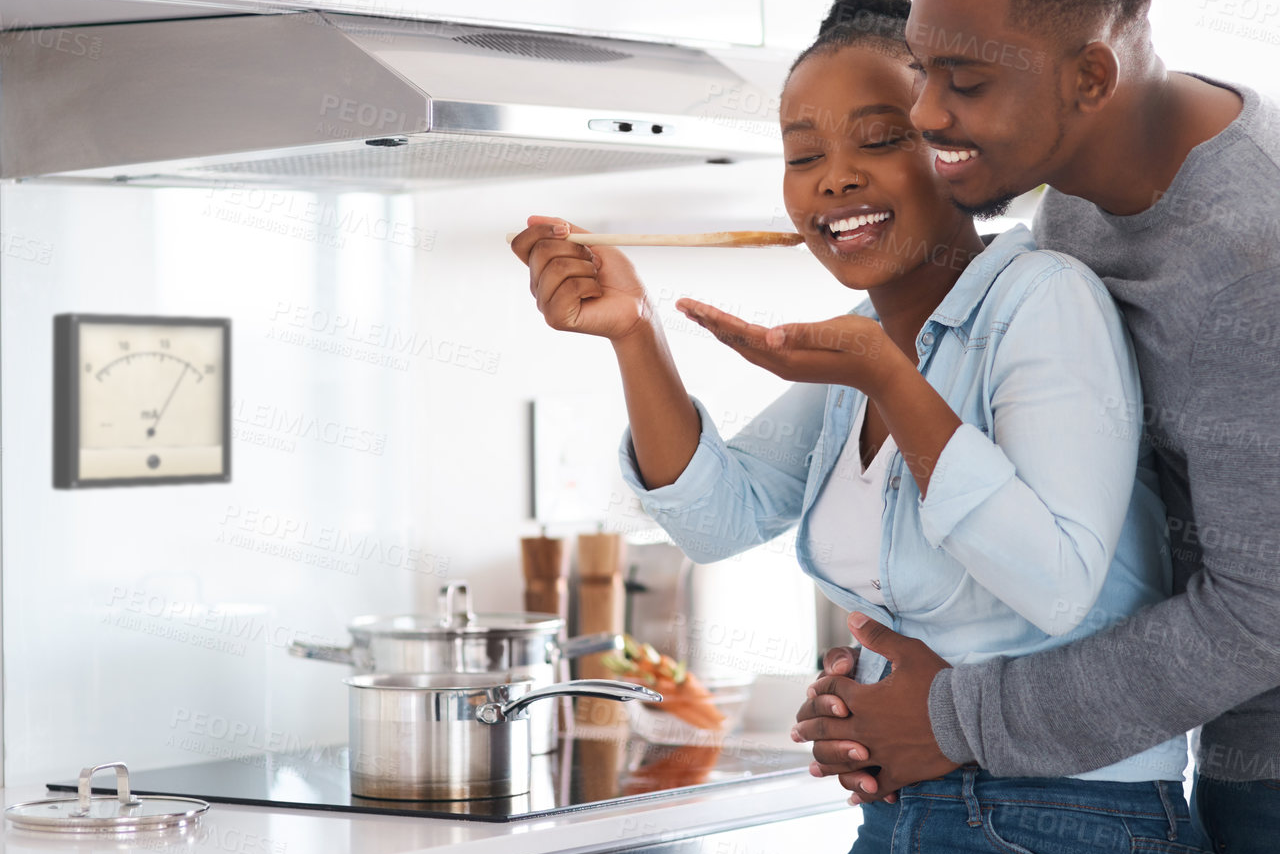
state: 18 mA
